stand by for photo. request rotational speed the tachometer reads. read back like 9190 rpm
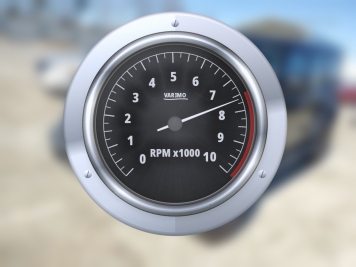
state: 7625 rpm
